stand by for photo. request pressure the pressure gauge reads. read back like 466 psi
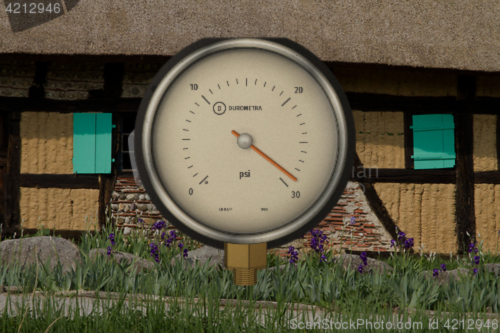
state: 29 psi
